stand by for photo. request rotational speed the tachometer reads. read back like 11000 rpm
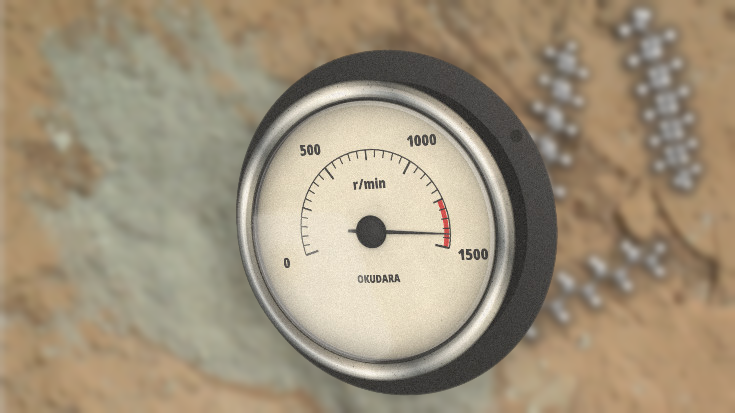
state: 1425 rpm
